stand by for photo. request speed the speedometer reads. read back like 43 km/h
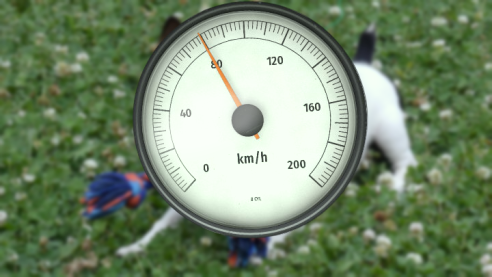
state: 80 km/h
